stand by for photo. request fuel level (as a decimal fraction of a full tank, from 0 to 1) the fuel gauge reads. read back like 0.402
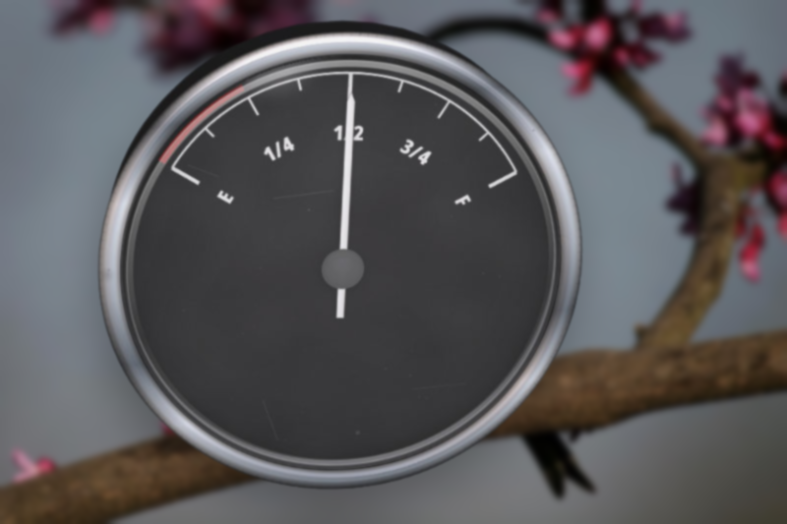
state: 0.5
